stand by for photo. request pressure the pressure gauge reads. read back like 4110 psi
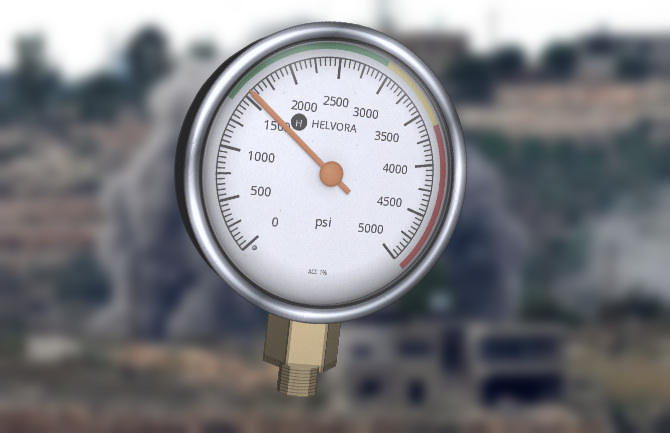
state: 1550 psi
